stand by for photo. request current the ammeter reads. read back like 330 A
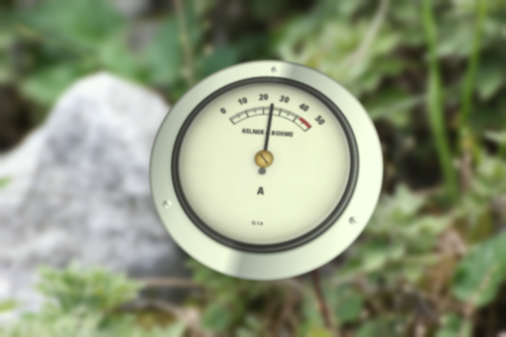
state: 25 A
